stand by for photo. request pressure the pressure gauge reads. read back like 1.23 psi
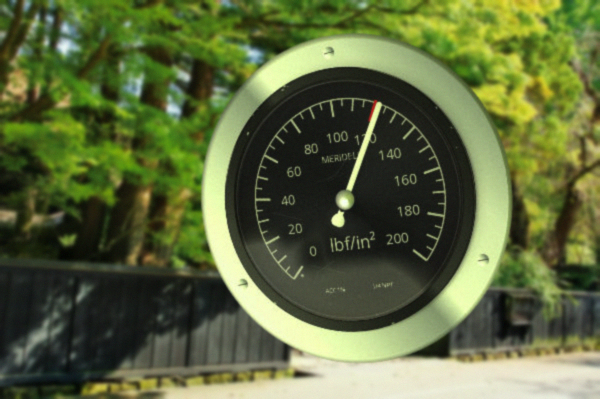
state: 122.5 psi
